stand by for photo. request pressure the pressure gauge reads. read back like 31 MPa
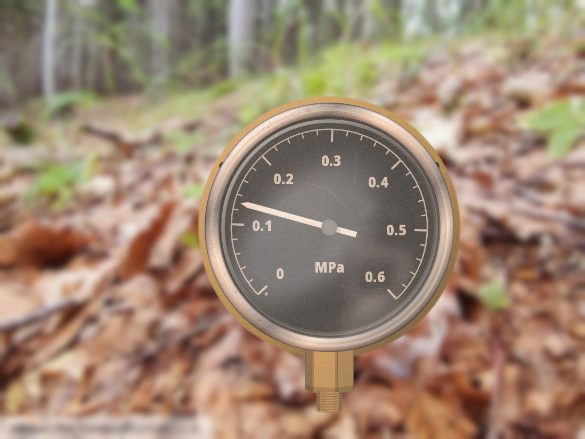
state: 0.13 MPa
